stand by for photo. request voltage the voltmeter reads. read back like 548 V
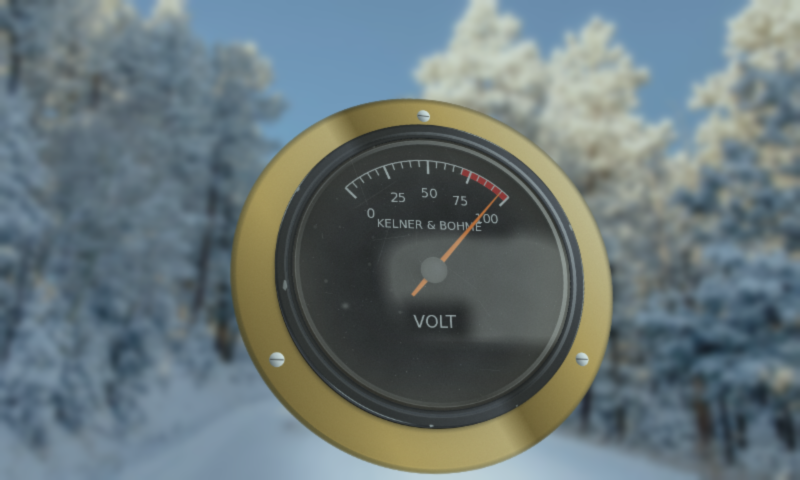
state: 95 V
